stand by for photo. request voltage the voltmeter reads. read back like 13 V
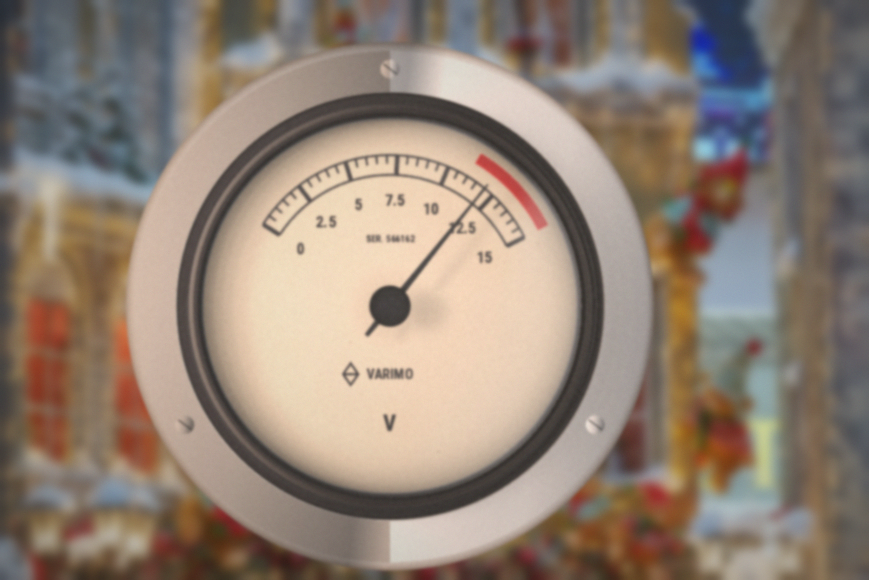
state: 12 V
